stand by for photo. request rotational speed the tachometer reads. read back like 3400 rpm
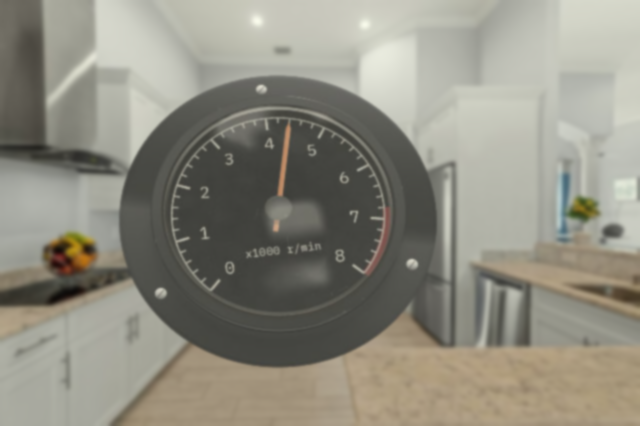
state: 4400 rpm
